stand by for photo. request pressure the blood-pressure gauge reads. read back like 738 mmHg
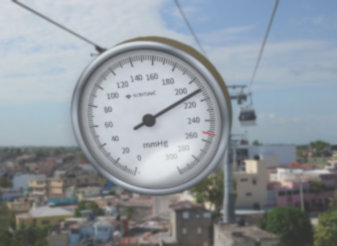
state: 210 mmHg
